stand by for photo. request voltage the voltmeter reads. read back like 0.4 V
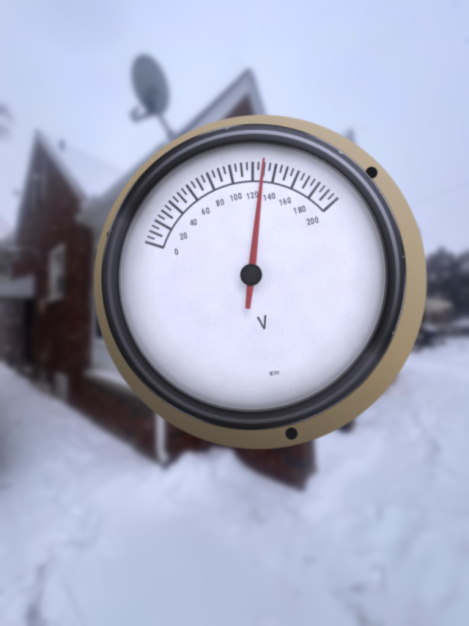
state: 130 V
